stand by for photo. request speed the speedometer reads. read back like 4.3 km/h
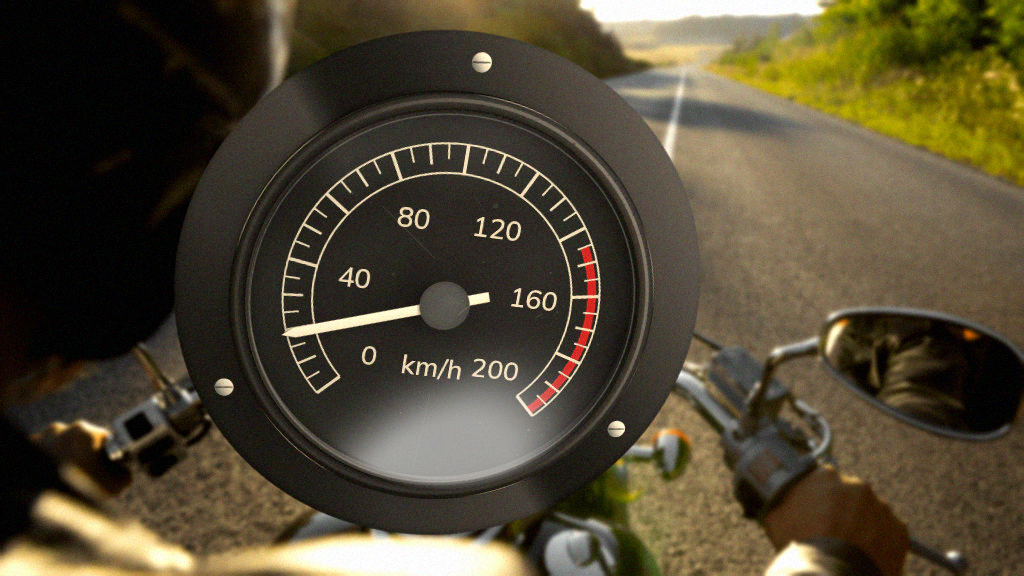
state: 20 km/h
